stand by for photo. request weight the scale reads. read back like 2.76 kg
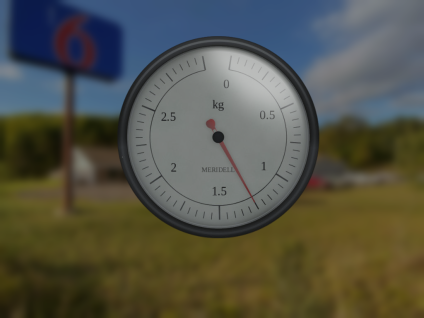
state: 1.25 kg
